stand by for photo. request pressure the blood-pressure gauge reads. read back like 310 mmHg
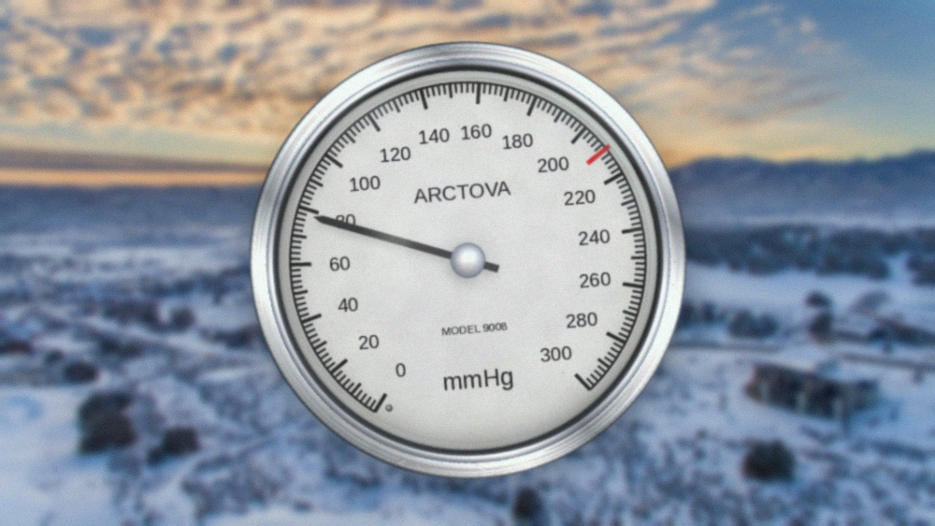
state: 78 mmHg
